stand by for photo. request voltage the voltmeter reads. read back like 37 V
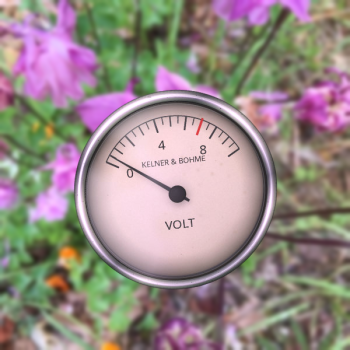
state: 0.5 V
